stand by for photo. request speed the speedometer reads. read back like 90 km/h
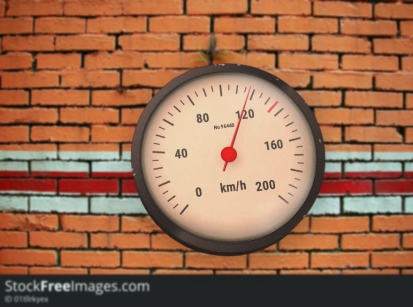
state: 117.5 km/h
